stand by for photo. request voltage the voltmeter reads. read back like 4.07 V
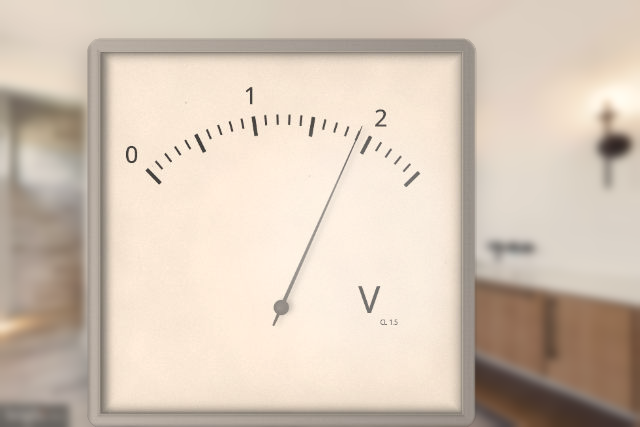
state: 1.9 V
